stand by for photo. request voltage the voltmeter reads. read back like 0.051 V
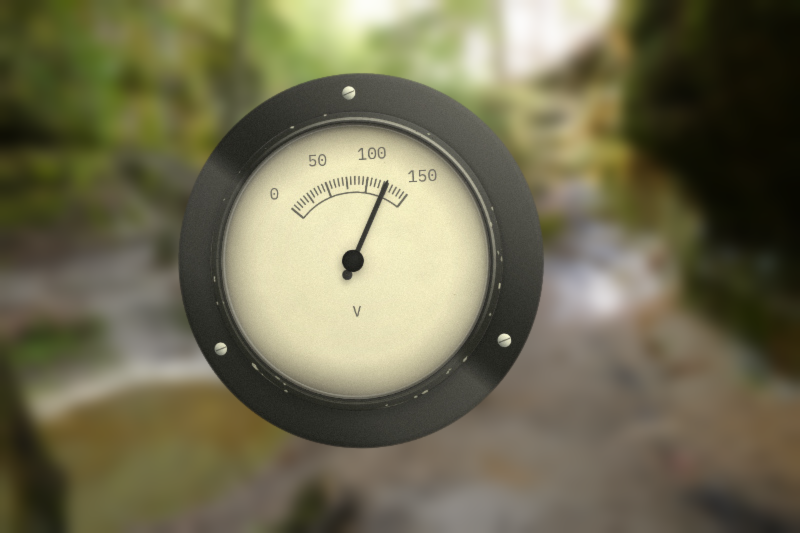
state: 125 V
